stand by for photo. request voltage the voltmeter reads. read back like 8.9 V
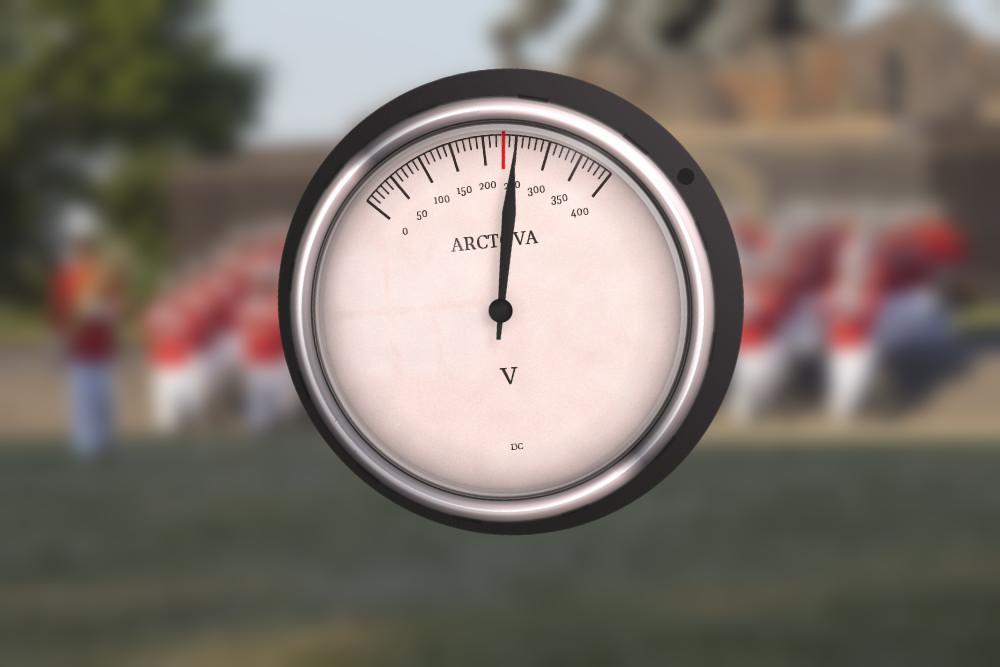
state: 250 V
